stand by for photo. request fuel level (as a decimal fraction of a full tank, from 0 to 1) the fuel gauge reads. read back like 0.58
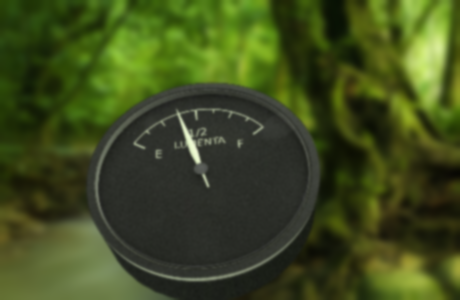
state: 0.375
